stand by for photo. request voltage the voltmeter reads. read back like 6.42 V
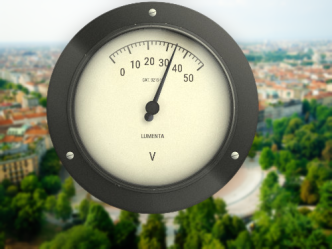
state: 34 V
